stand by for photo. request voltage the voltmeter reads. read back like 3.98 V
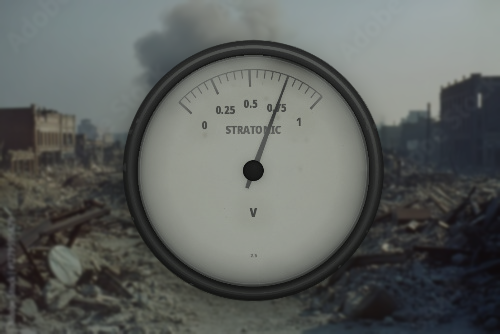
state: 0.75 V
